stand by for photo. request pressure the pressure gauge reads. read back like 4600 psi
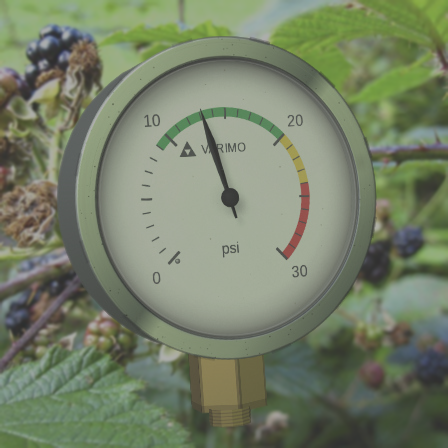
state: 13 psi
